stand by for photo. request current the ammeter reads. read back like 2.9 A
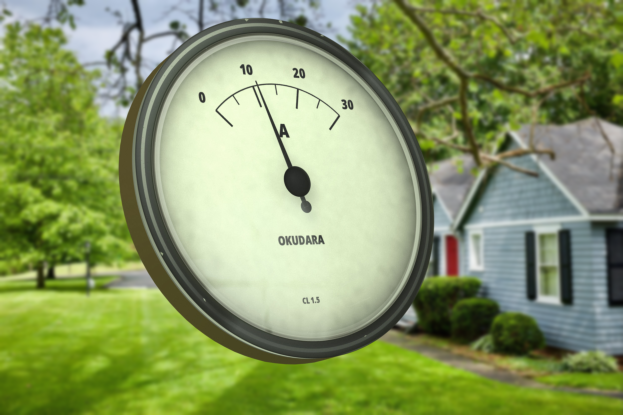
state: 10 A
